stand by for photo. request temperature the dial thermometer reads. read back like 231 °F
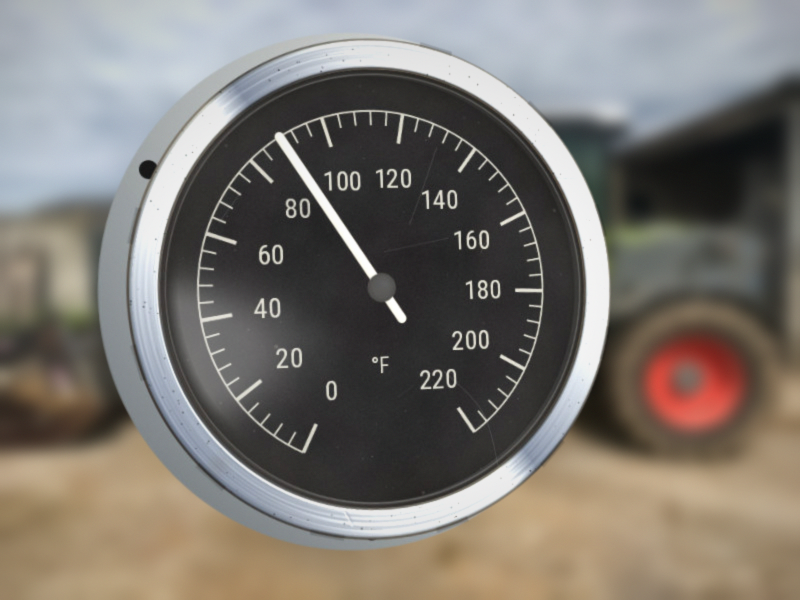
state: 88 °F
